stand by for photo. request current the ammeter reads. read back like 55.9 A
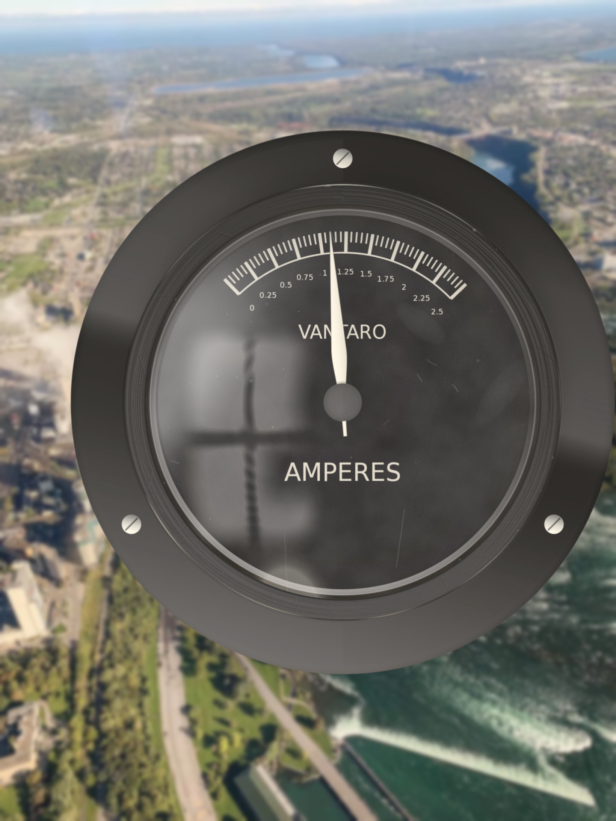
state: 1.1 A
